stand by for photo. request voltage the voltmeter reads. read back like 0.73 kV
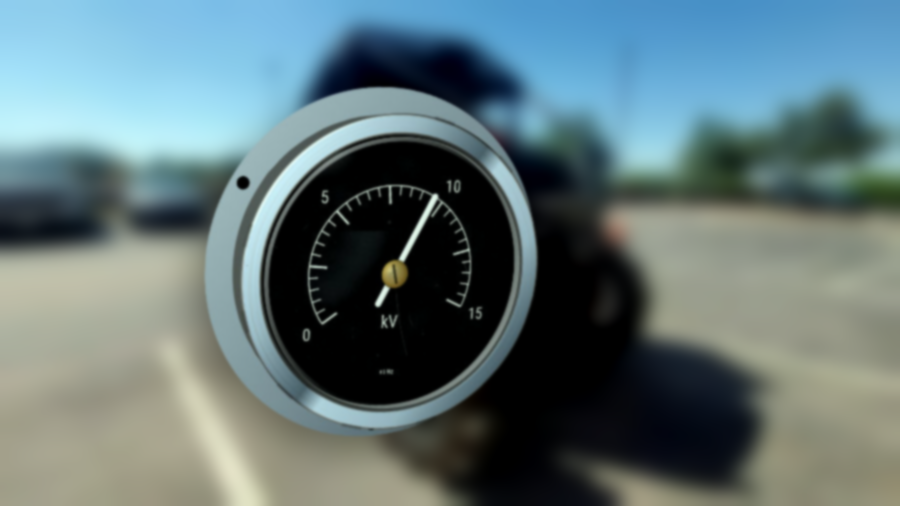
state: 9.5 kV
